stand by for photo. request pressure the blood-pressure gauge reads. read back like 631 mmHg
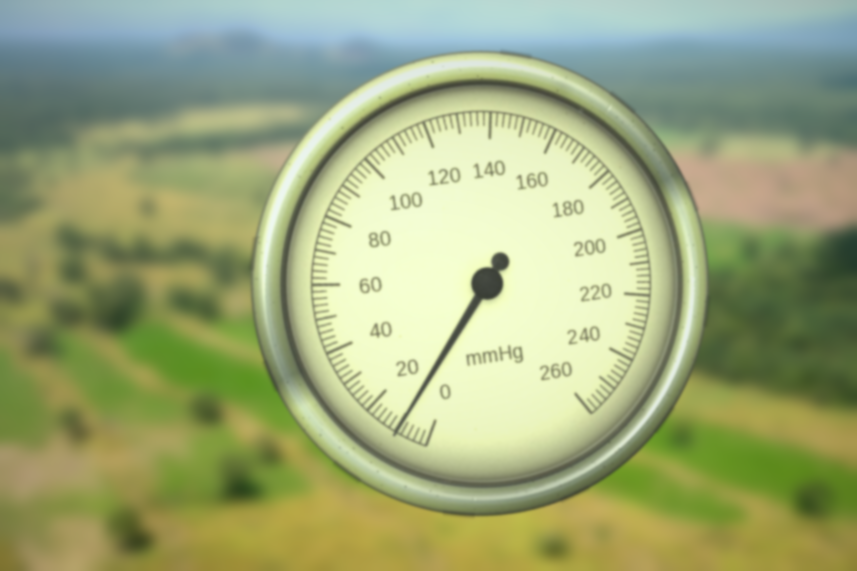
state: 10 mmHg
